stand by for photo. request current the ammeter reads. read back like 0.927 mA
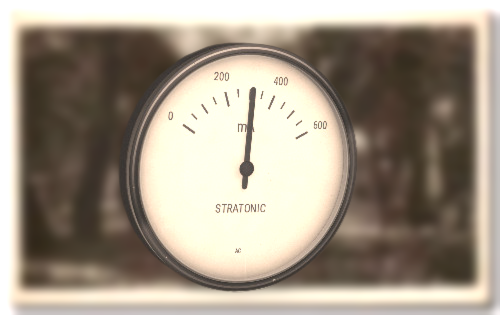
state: 300 mA
